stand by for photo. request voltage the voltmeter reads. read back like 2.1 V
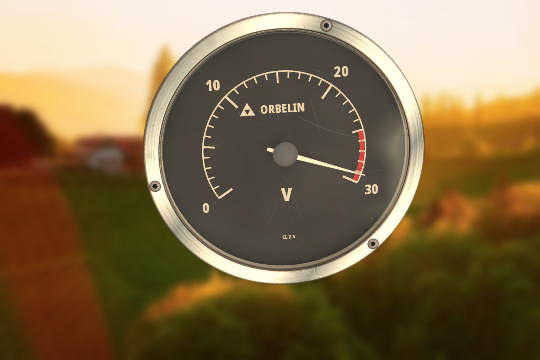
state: 29 V
